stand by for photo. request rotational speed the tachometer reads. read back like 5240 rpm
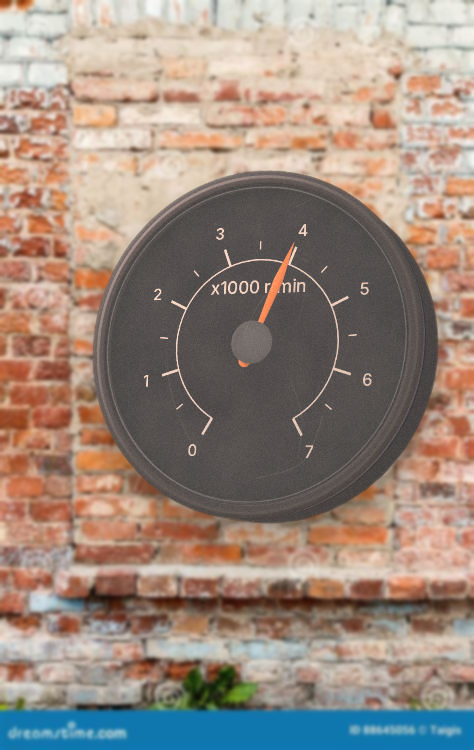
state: 4000 rpm
